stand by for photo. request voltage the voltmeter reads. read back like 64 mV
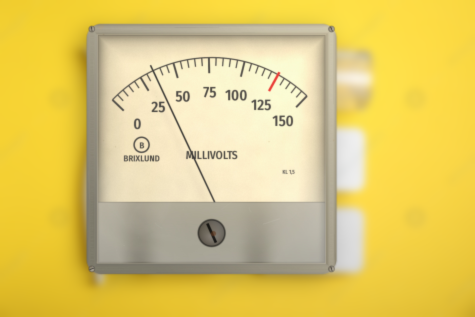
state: 35 mV
